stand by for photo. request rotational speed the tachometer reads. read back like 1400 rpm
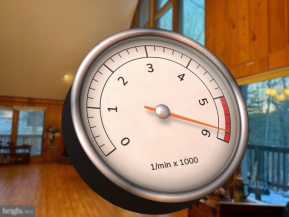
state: 5800 rpm
